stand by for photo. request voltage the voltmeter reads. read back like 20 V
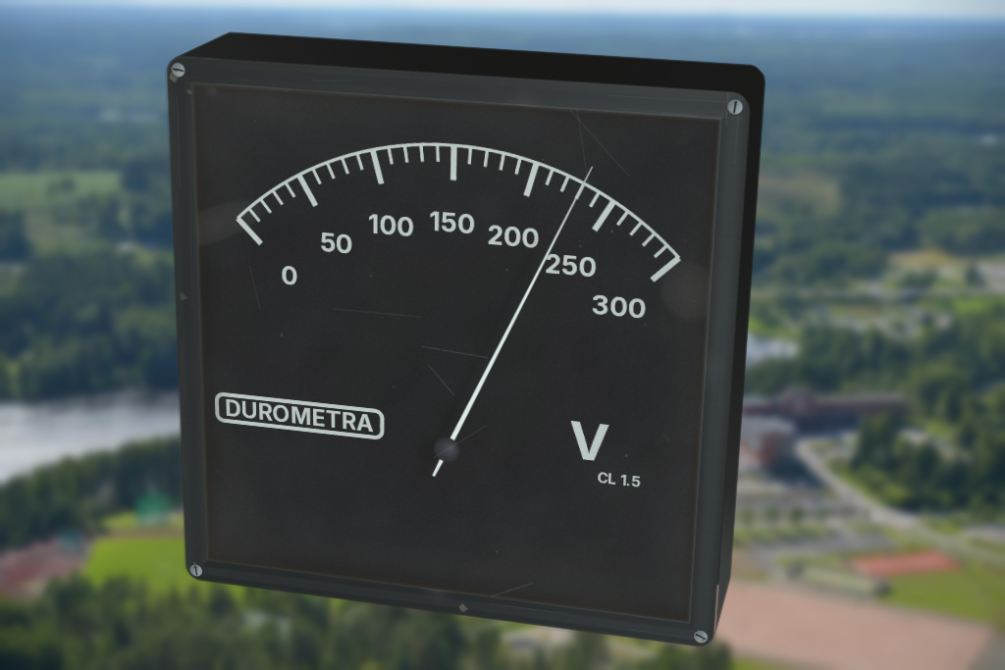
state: 230 V
